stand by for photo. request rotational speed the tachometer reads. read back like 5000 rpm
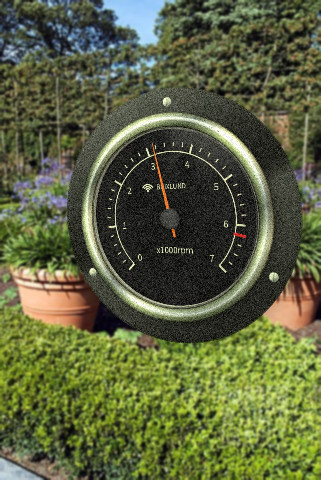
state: 3200 rpm
